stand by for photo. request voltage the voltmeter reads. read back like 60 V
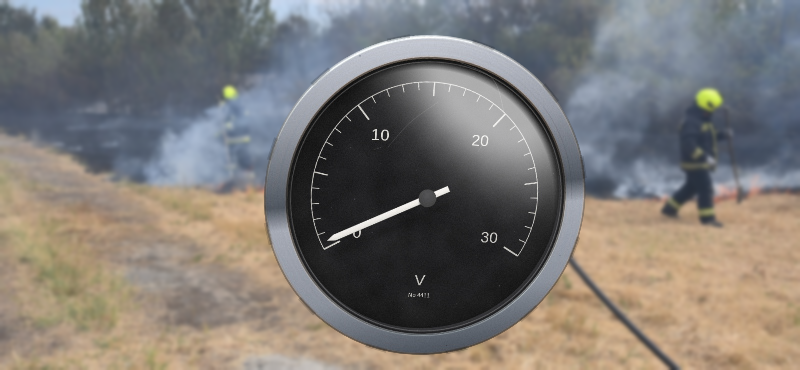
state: 0.5 V
